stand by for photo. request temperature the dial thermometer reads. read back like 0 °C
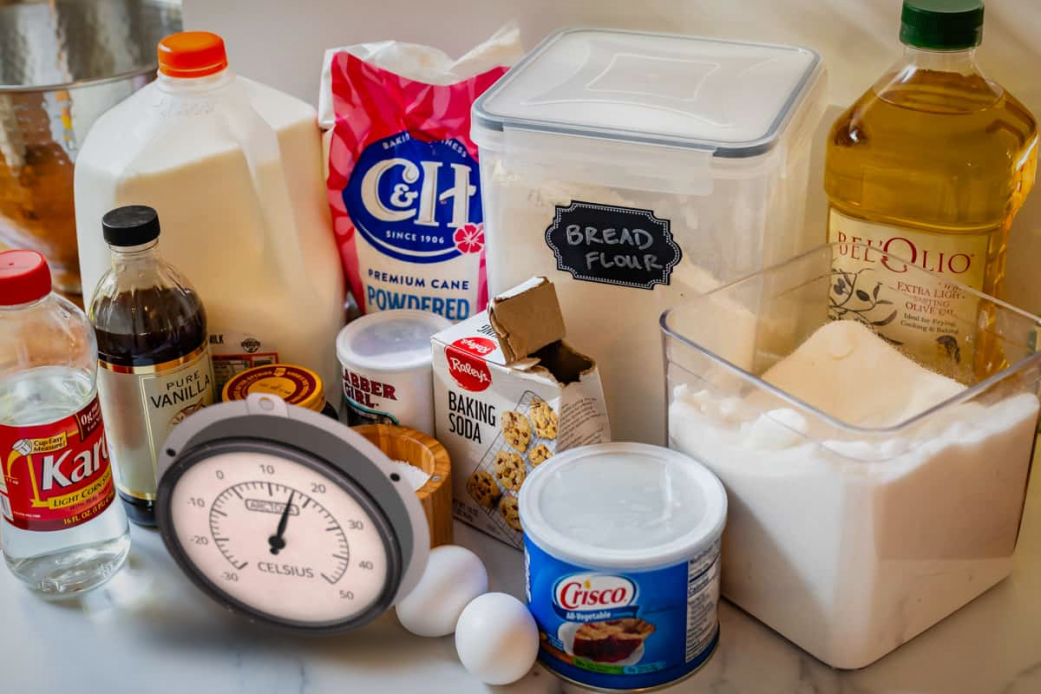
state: 16 °C
